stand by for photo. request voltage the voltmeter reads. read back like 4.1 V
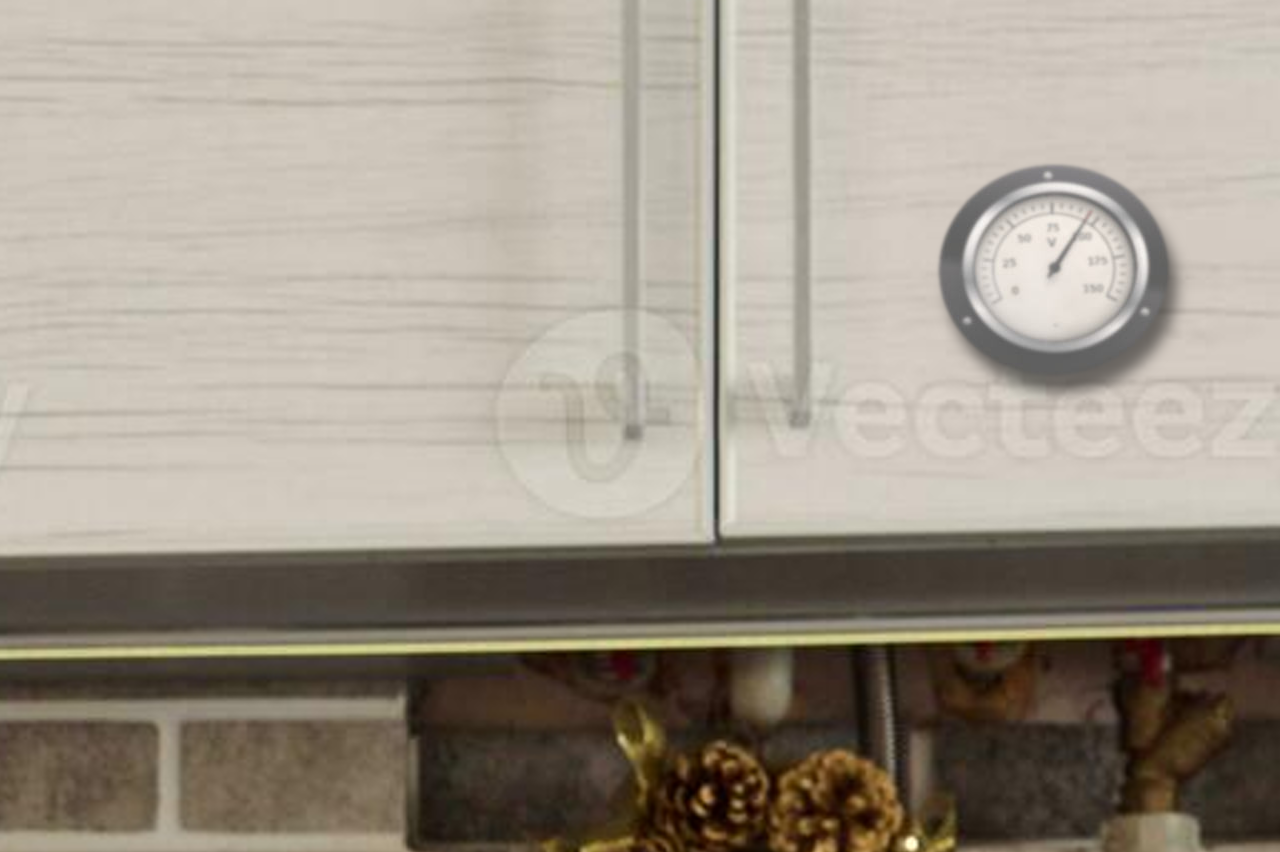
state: 95 V
